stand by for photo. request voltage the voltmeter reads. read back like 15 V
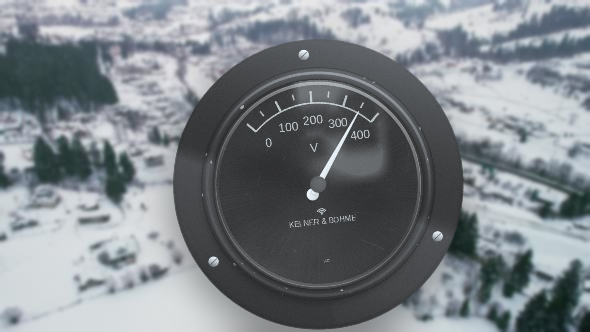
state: 350 V
